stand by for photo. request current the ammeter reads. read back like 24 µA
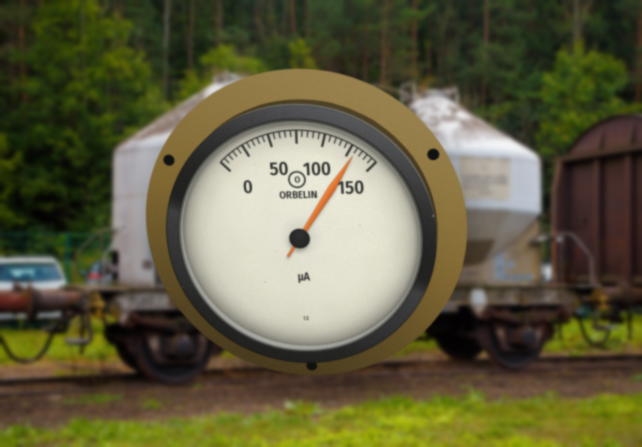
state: 130 µA
